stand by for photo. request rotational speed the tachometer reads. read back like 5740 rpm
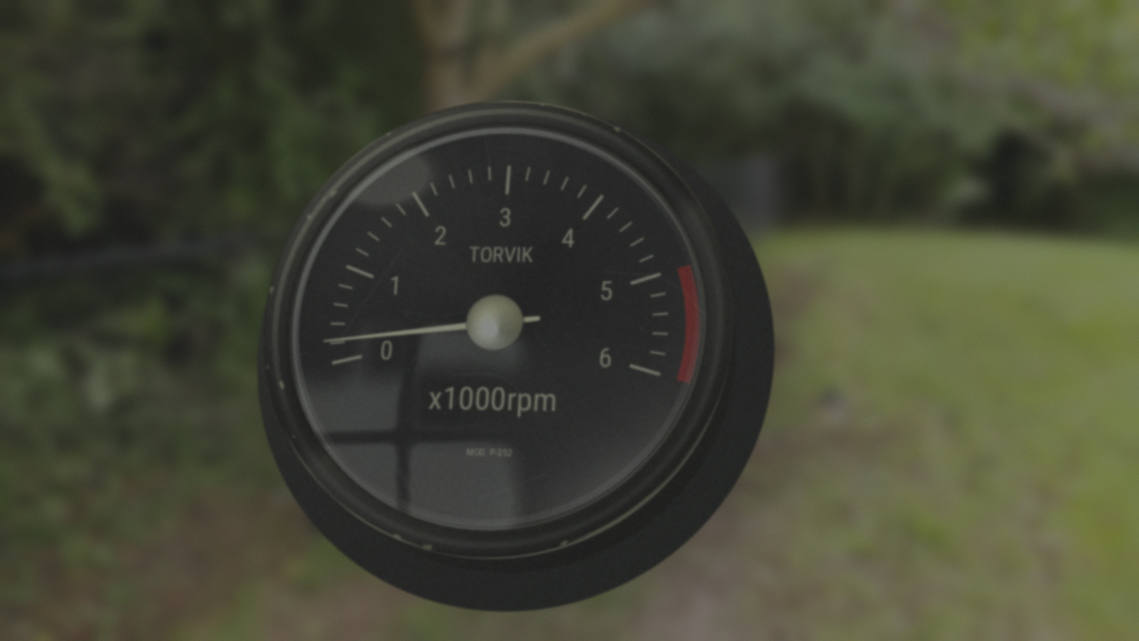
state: 200 rpm
